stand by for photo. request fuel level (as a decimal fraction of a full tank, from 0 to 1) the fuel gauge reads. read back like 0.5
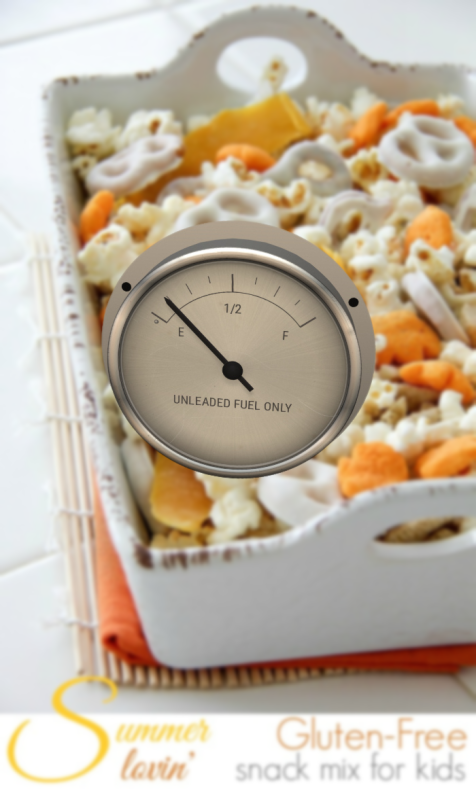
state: 0.125
